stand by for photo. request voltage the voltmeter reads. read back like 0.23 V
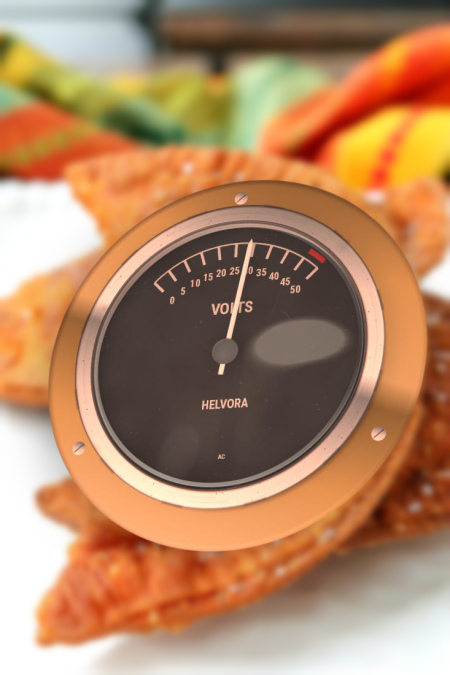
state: 30 V
